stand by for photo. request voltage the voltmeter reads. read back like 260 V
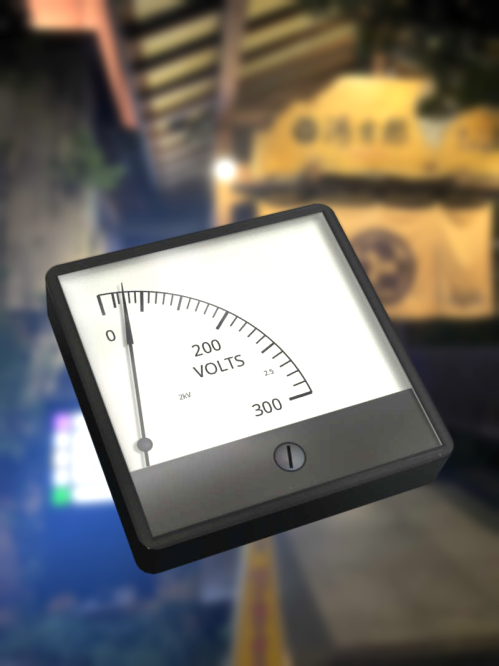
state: 70 V
